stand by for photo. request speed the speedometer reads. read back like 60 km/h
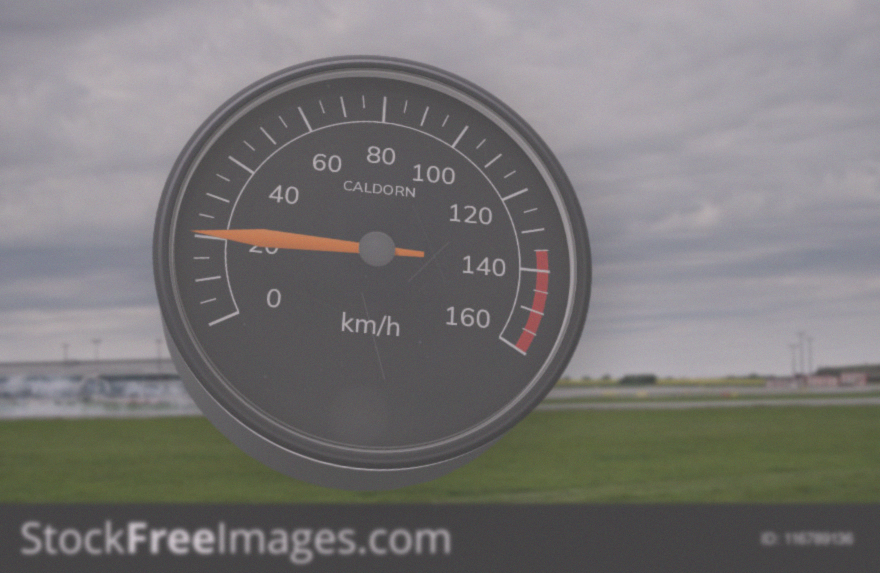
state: 20 km/h
